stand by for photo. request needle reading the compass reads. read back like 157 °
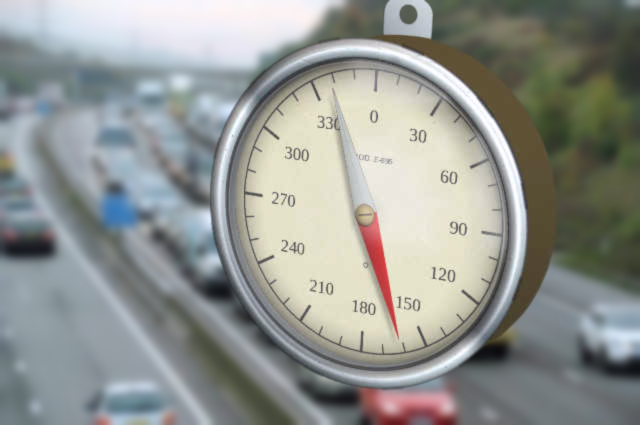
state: 160 °
